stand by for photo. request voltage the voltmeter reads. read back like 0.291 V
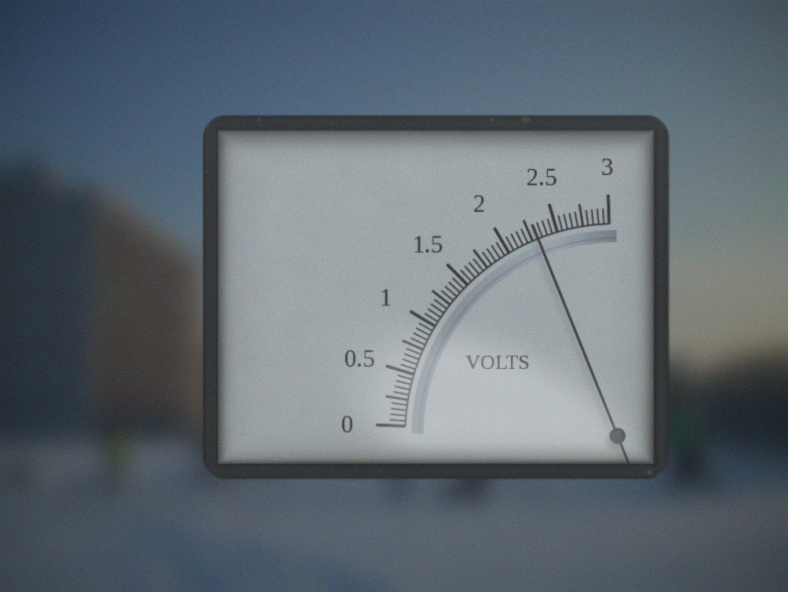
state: 2.3 V
